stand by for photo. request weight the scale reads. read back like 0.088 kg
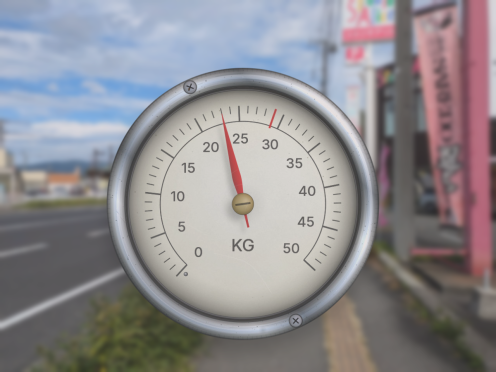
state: 23 kg
